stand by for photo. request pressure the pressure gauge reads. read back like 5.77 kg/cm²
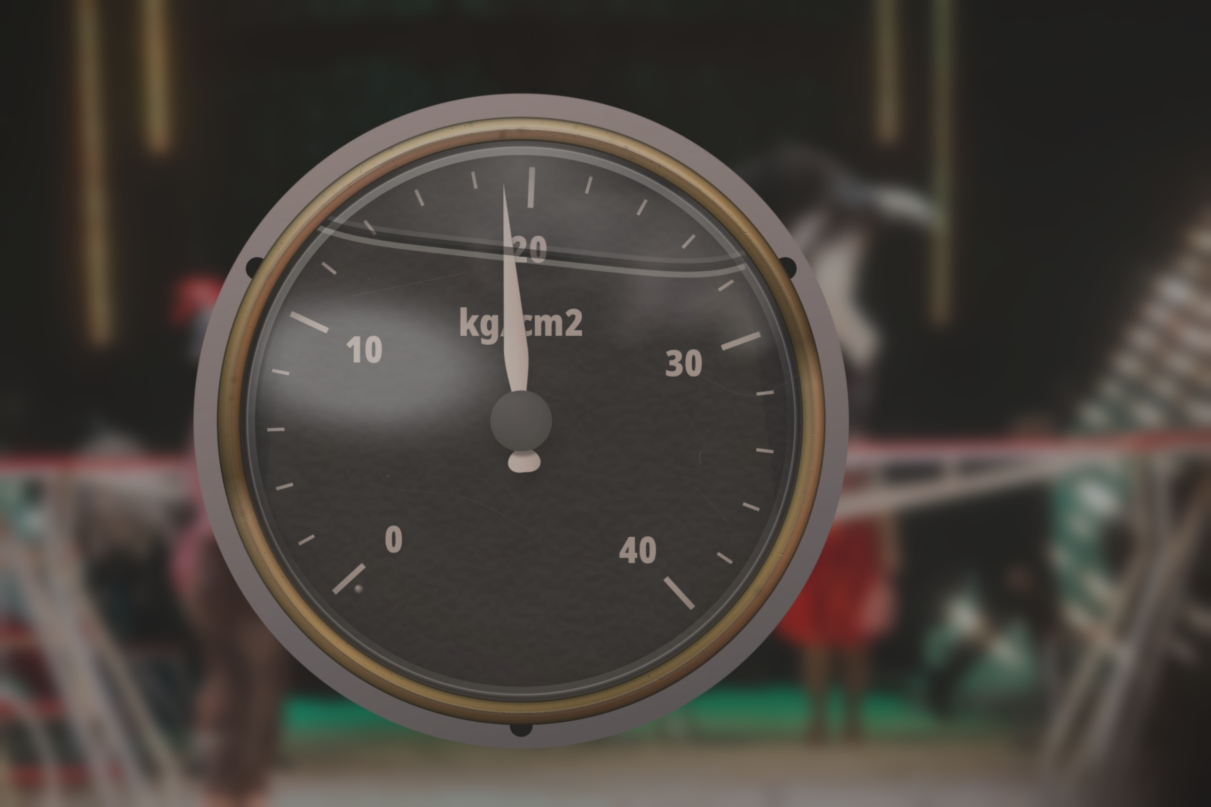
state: 19 kg/cm²
